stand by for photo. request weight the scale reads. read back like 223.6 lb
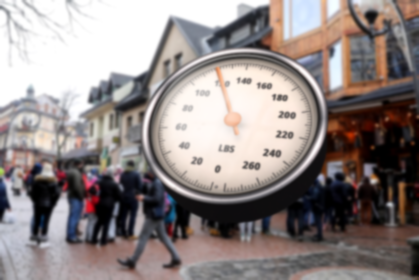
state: 120 lb
